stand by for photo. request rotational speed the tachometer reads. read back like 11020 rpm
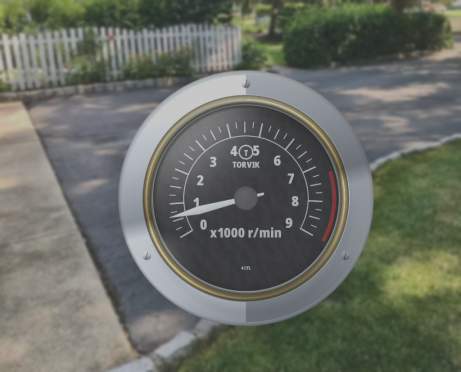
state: 625 rpm
